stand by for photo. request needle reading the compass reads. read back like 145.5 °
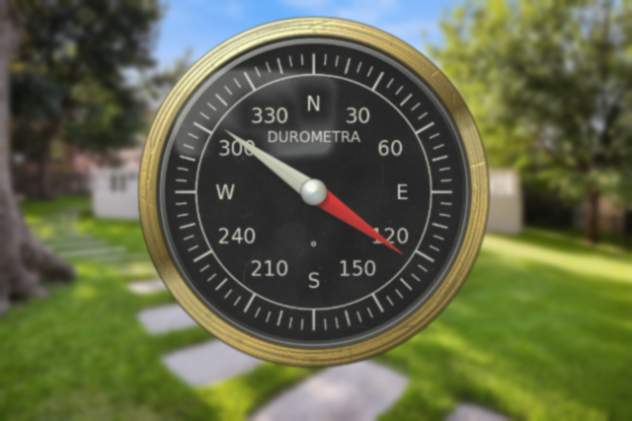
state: 125 °
